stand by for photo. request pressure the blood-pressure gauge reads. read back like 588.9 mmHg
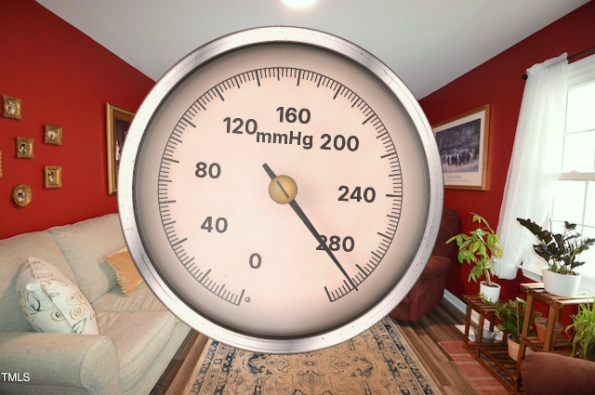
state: 288 mmHg
